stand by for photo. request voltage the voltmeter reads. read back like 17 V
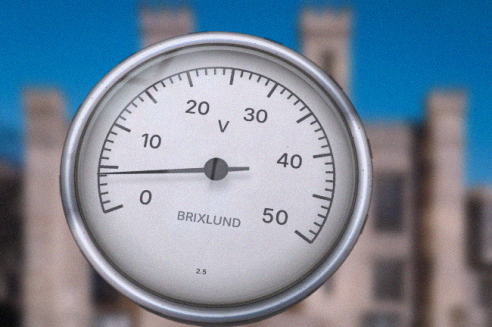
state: 4 V
